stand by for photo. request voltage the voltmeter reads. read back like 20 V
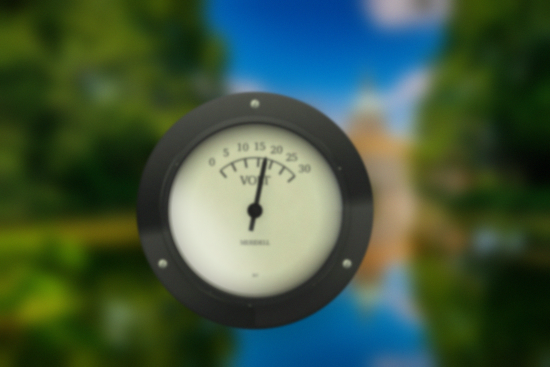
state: 17.5 V
